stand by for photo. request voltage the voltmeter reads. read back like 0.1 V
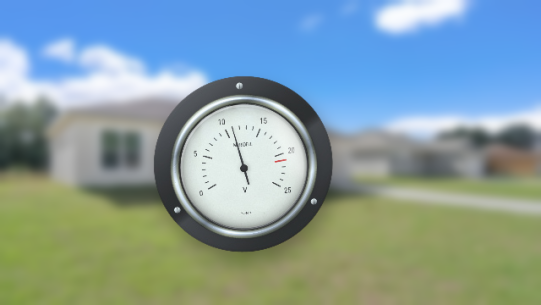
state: 11 V
